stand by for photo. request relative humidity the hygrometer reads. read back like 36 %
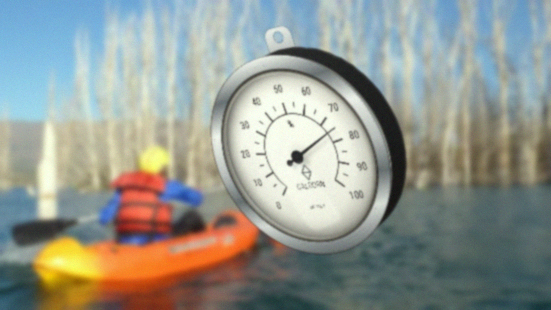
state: 75 %
